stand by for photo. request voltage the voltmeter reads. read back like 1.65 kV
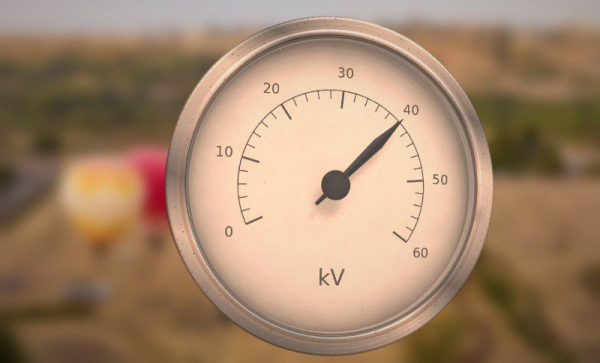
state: 40 kV
